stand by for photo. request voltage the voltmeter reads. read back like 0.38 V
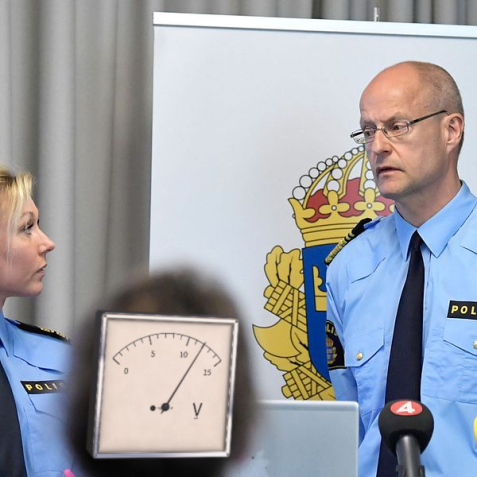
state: 12 V
